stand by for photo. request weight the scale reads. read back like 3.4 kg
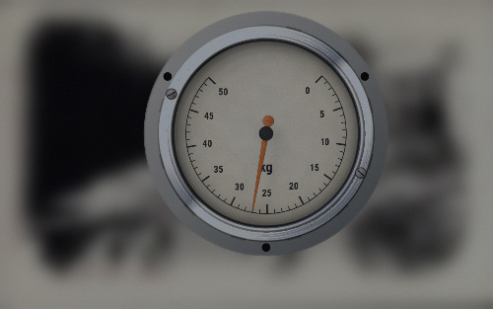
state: 27 kg
